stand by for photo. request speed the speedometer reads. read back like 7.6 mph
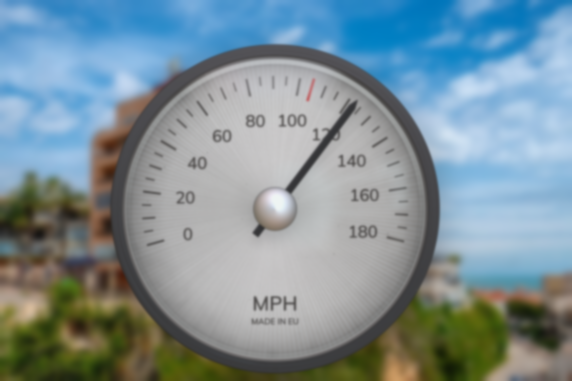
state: 122.5 mph
